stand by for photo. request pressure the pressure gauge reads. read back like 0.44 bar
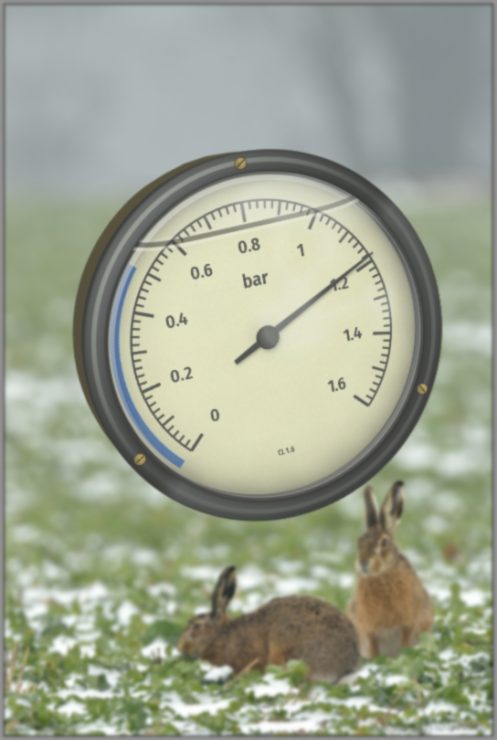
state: 1.18 bar
